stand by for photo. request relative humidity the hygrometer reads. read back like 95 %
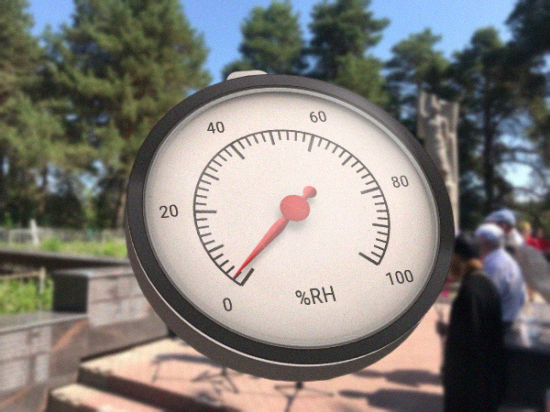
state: 2 %
